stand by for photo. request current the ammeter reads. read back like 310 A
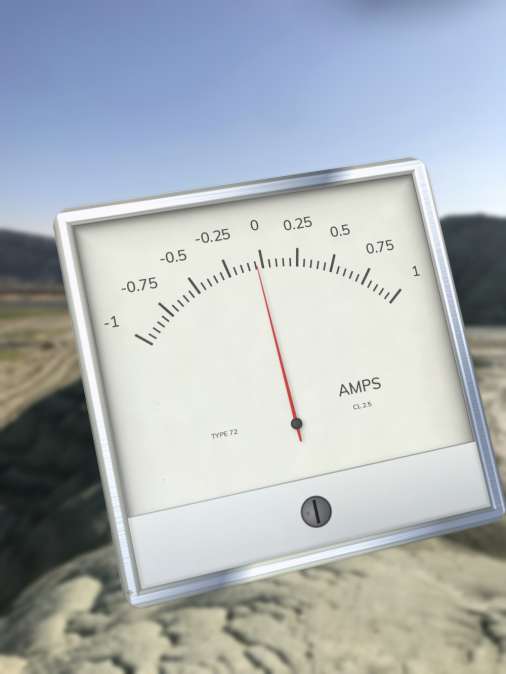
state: -0.05 A
